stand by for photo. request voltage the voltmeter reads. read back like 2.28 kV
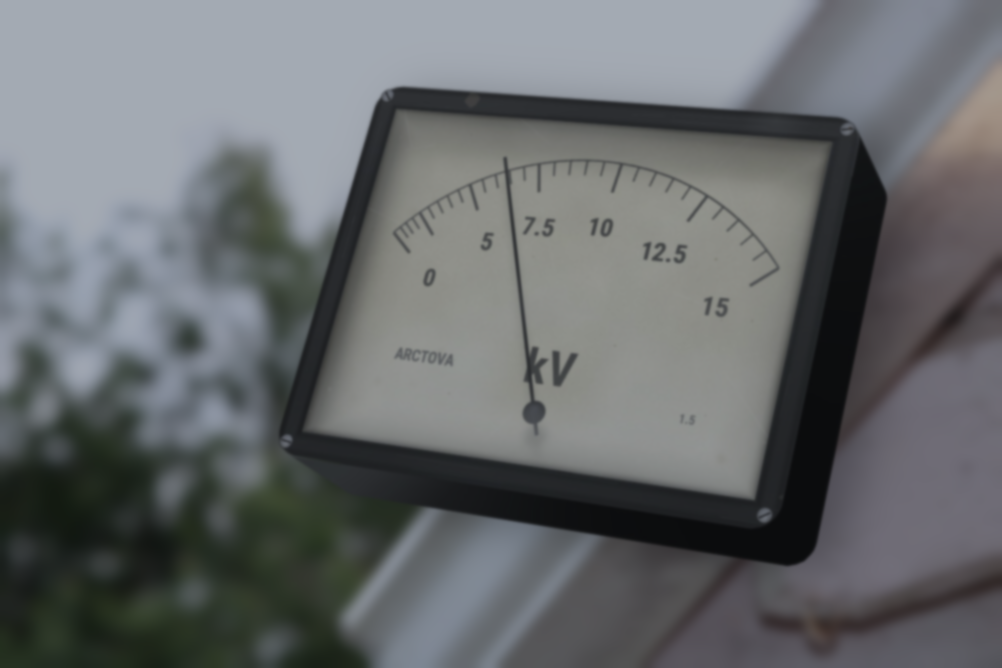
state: 6.5 kV
